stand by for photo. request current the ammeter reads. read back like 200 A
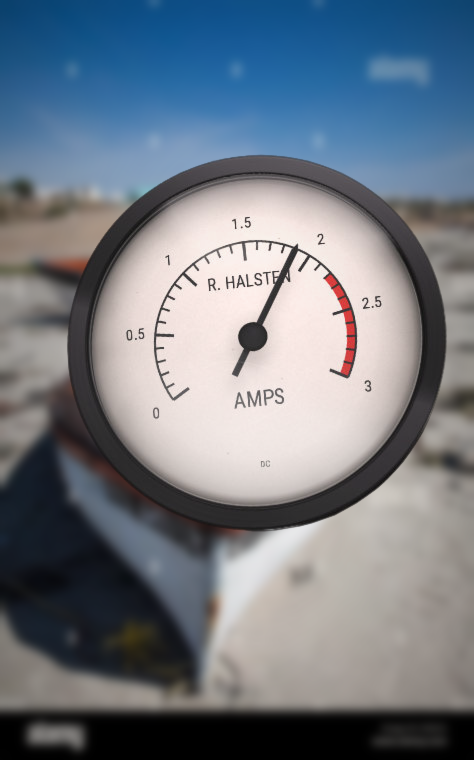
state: 1.9 A
